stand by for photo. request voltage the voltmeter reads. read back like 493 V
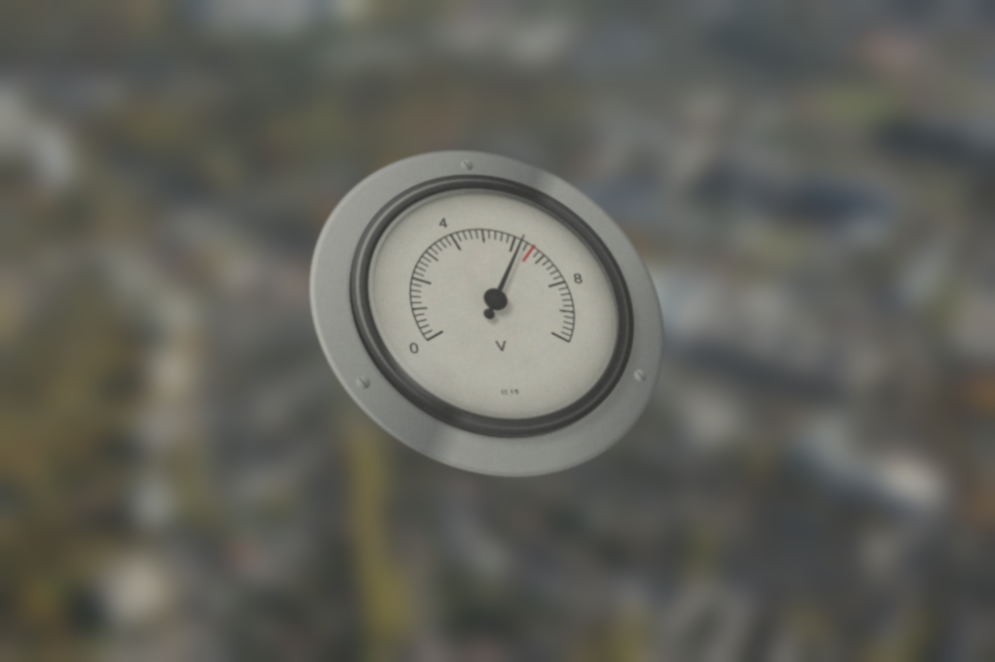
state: 6.2 V
